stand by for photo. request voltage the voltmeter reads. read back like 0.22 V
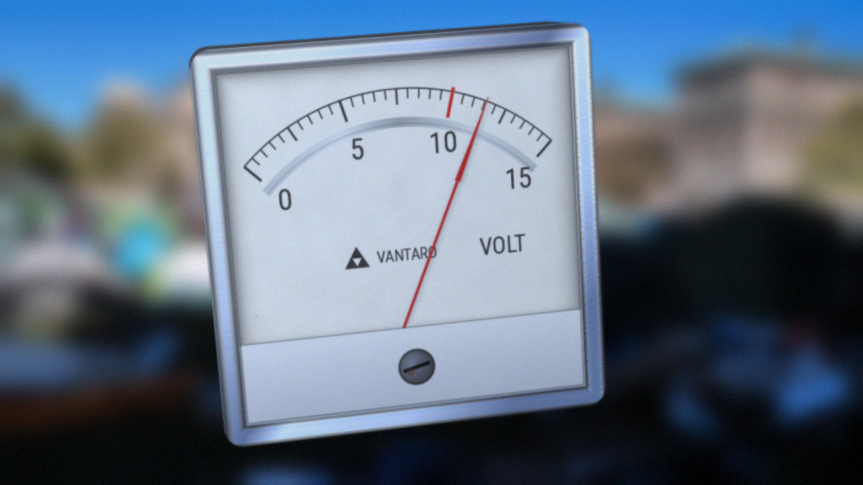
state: 11.5 V
